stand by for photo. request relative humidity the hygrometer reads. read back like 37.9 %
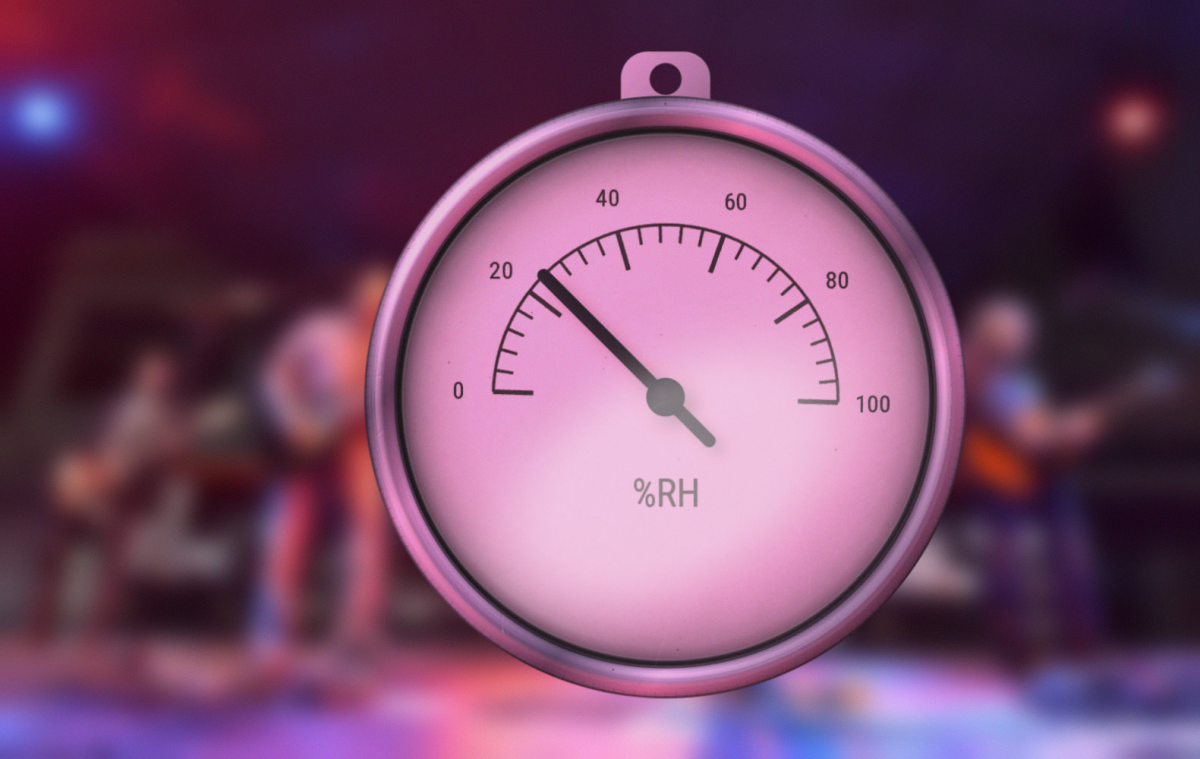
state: 24 %
